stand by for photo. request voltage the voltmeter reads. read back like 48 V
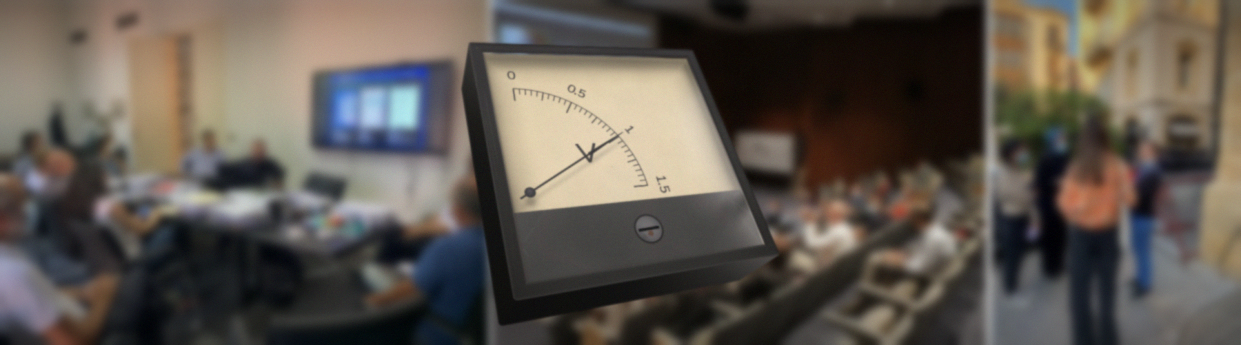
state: 1 V
